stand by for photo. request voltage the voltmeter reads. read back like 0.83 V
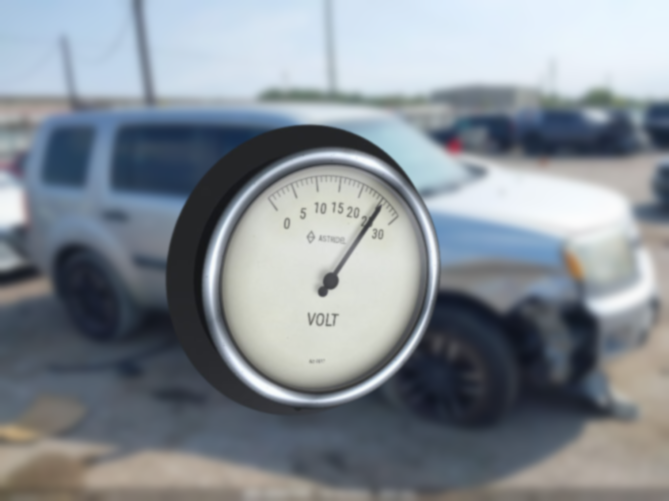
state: 25 V
